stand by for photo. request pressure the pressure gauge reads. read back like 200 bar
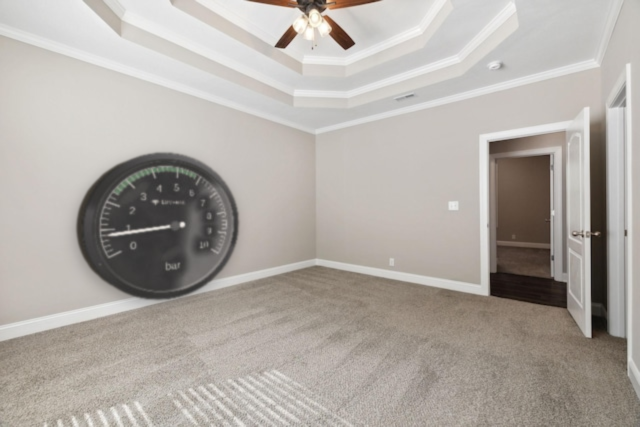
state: 0.8 bar
